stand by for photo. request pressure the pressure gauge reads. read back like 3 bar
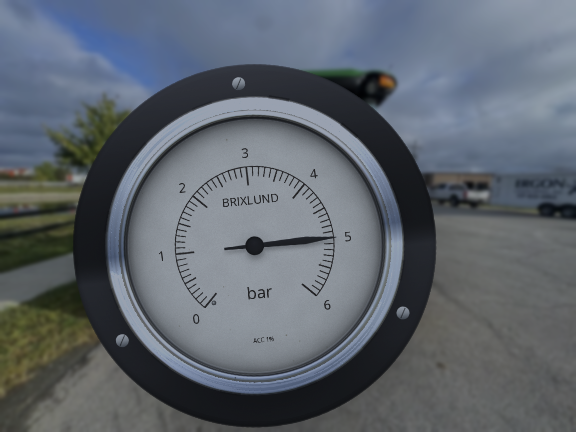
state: 5 bar
